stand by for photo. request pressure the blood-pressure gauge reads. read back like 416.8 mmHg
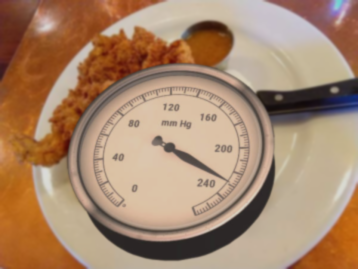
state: 230 mmHg
